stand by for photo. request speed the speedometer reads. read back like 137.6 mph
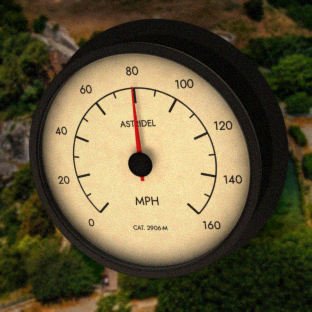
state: 80 mph
